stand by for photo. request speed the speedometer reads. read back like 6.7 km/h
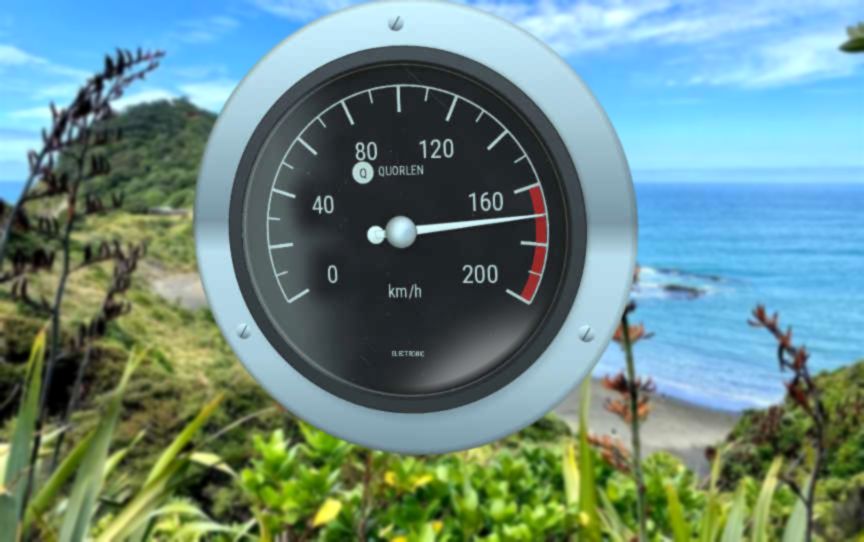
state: 170 km/h
